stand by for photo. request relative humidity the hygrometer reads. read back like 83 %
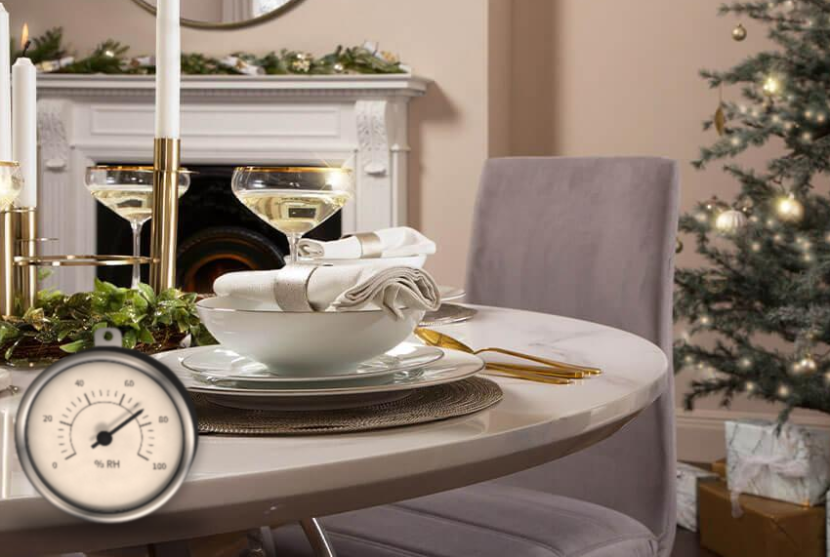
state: 72 %
